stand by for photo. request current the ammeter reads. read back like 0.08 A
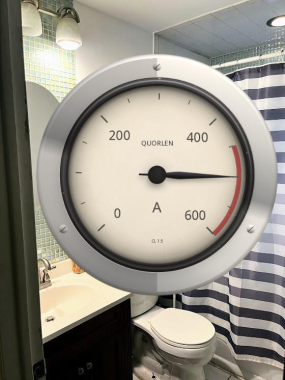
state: 500 A
